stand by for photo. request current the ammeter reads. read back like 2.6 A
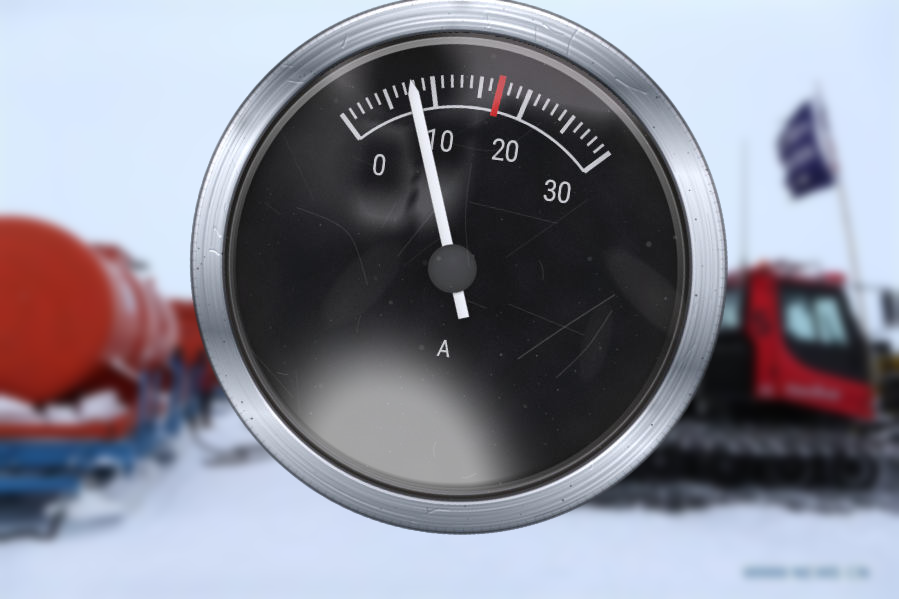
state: 8 A
